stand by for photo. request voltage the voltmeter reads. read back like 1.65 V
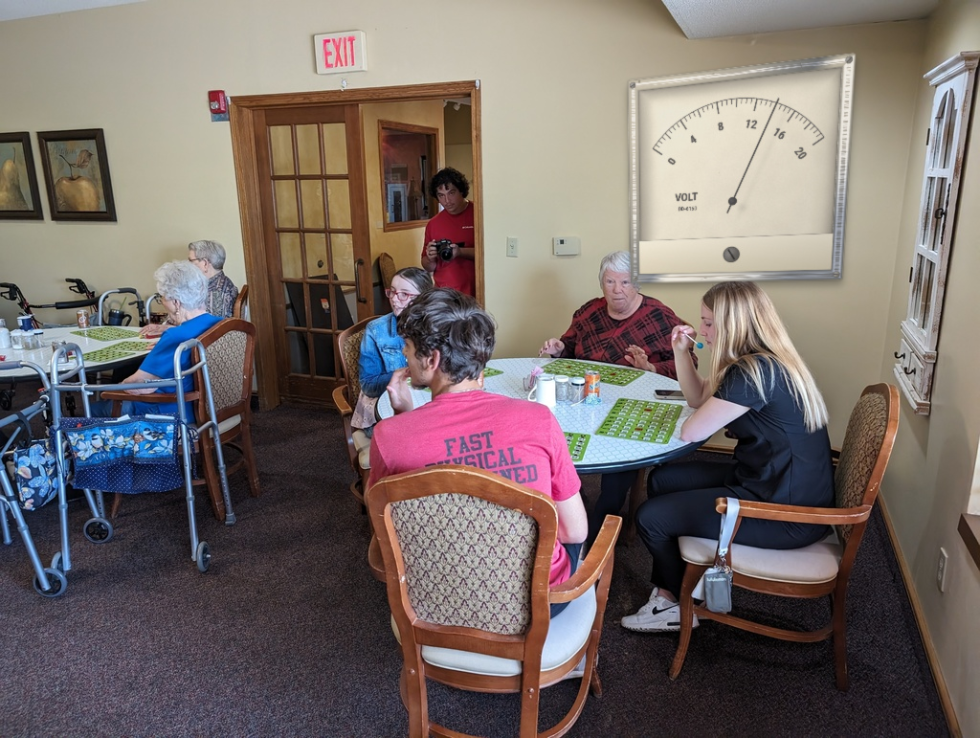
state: 14 V
